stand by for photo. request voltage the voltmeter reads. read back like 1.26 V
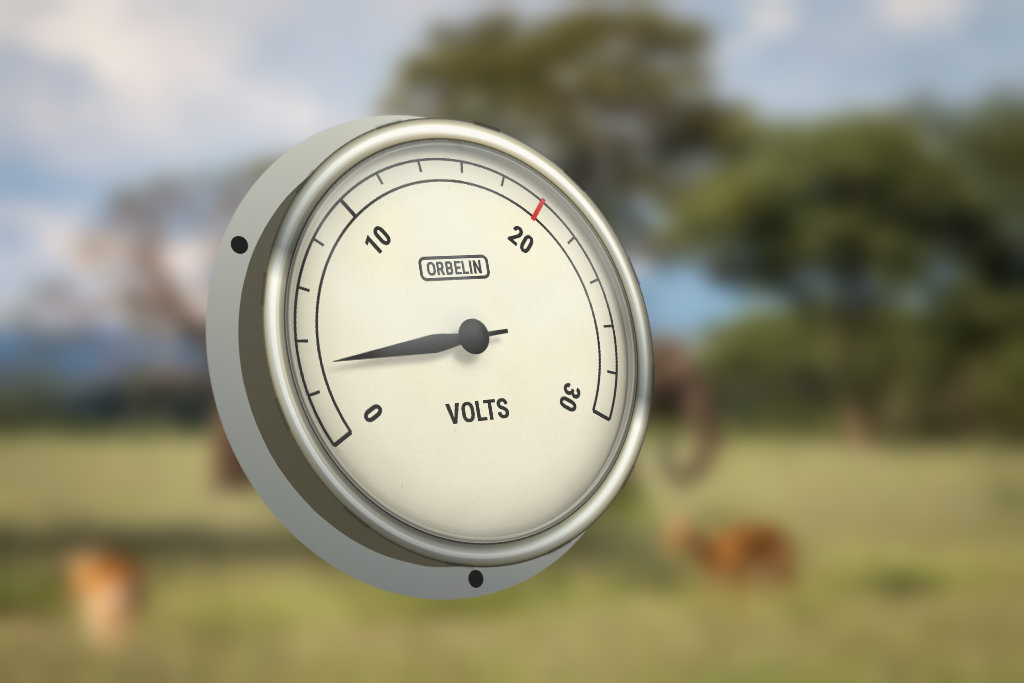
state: 3 V
